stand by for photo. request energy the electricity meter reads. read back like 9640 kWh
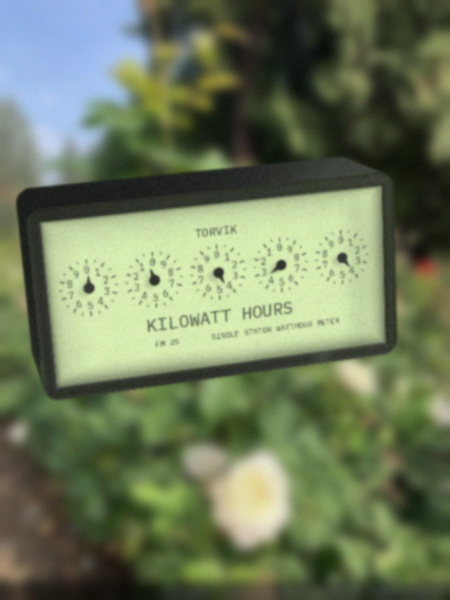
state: 434 kWh
